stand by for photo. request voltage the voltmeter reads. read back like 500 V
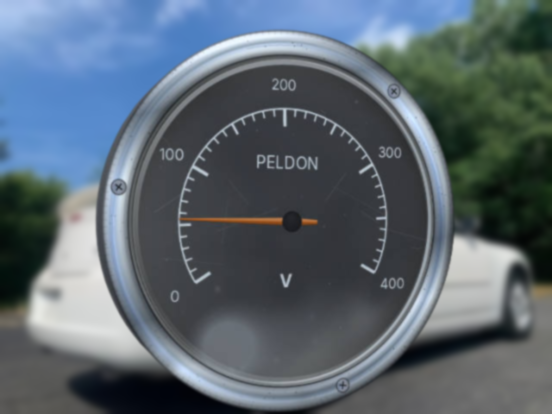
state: 55 V
